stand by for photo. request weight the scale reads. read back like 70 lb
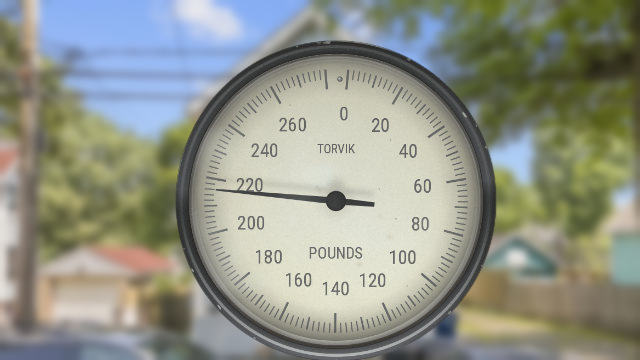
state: 216 lb
